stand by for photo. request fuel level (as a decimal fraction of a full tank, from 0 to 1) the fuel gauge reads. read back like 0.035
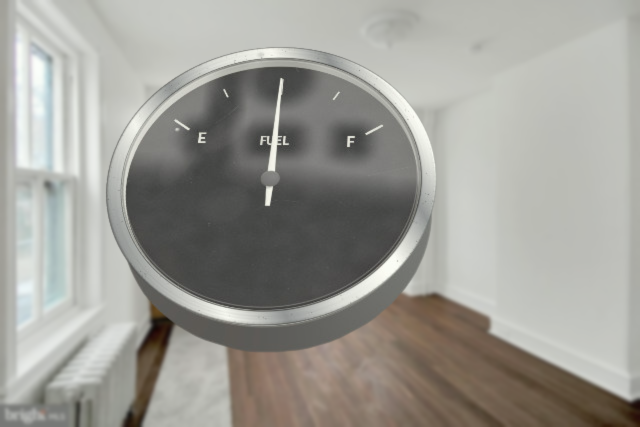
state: 0.5
